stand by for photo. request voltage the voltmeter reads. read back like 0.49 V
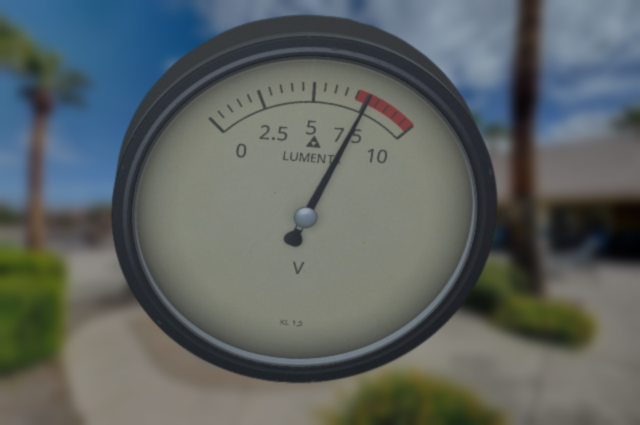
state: 7.5 V
